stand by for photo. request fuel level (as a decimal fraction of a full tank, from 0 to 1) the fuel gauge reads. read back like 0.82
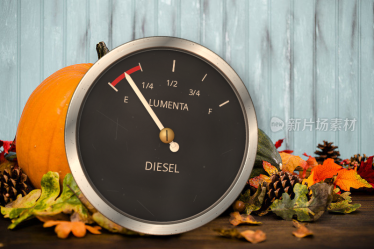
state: 0.125
